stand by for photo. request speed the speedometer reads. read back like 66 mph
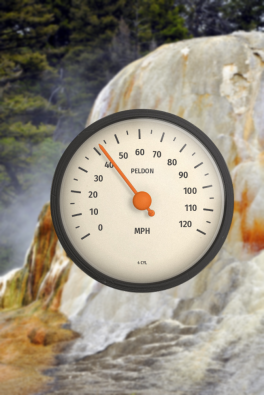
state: 42.5 mph
